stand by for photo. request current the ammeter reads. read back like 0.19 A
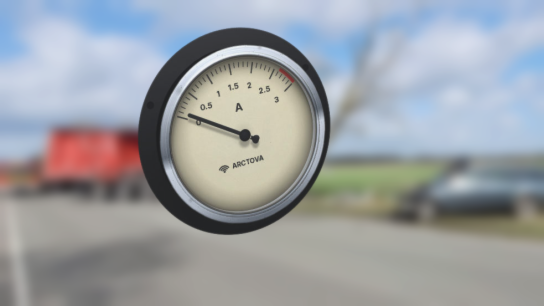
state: 0.1 A
